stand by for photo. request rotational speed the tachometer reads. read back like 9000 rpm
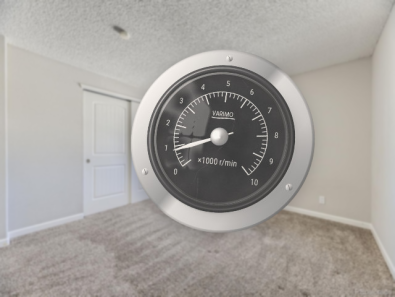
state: 800 rpm
